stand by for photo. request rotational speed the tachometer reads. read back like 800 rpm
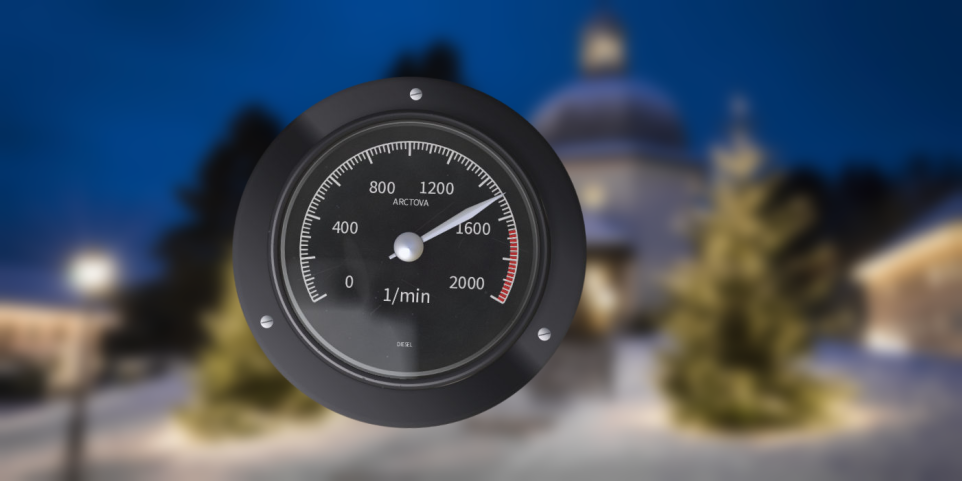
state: 1500 rpm
